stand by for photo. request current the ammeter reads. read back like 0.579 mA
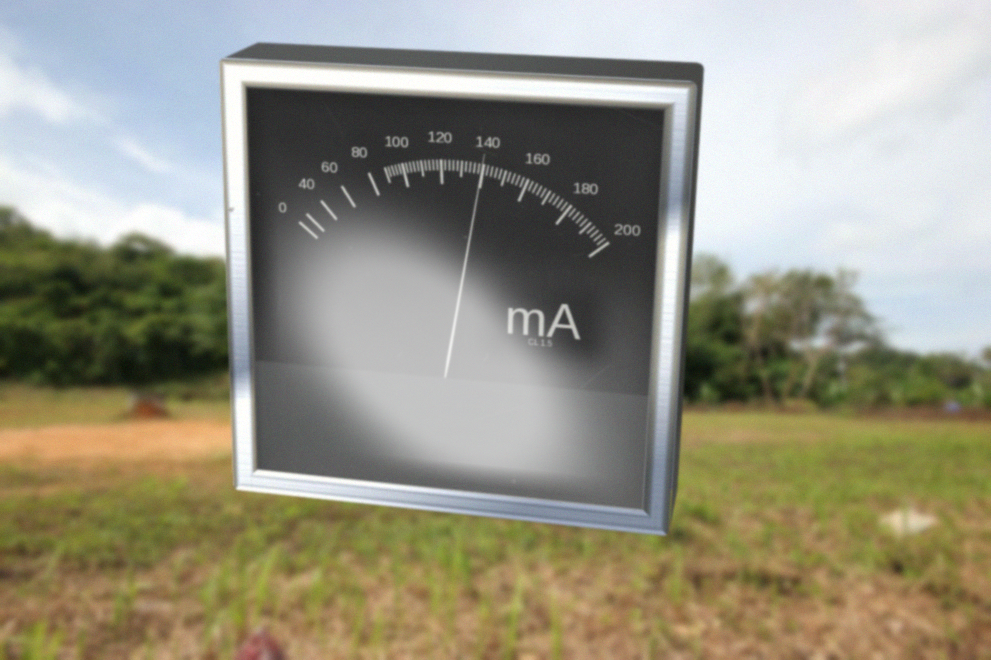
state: 140 mA
